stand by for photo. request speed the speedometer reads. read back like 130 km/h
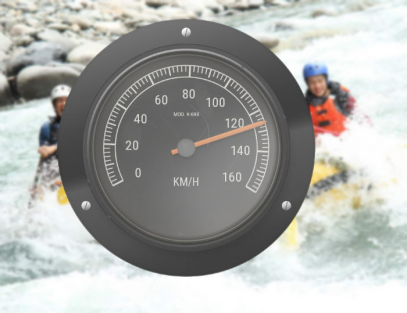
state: 126 km/h
